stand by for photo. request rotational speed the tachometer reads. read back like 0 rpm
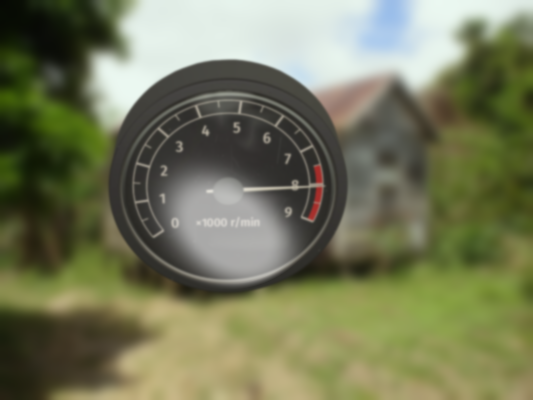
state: 8000 rpm
